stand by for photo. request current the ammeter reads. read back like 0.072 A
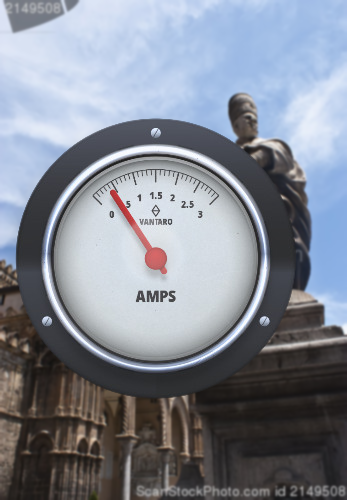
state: 0.4 A
